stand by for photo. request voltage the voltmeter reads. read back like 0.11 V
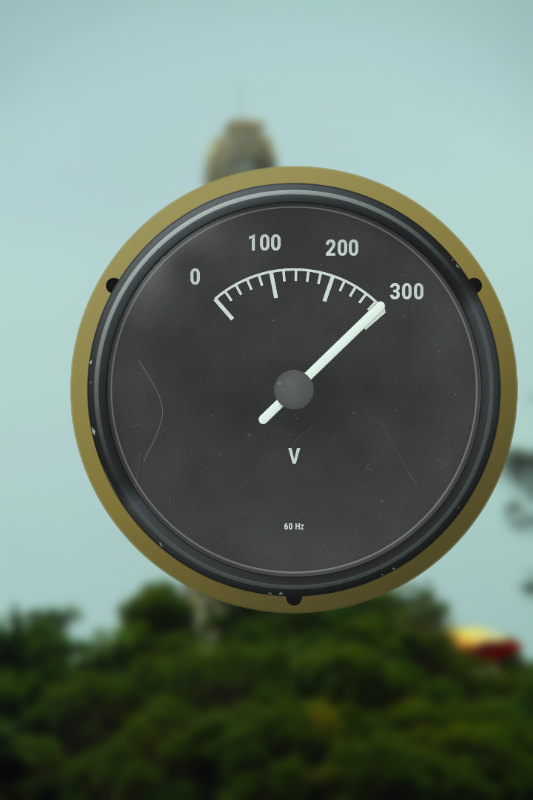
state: 290 V
